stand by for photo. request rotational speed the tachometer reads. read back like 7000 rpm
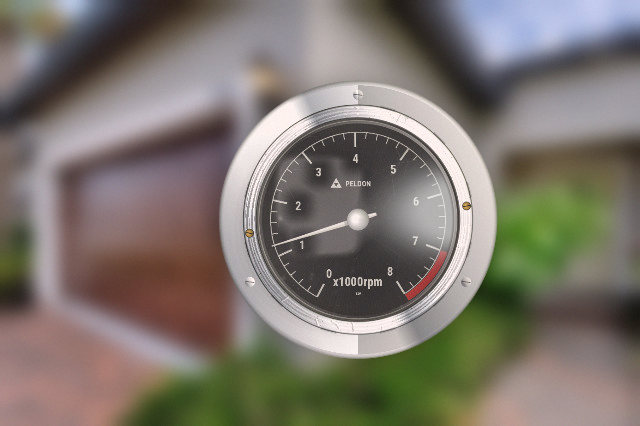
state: 1200 rpm
